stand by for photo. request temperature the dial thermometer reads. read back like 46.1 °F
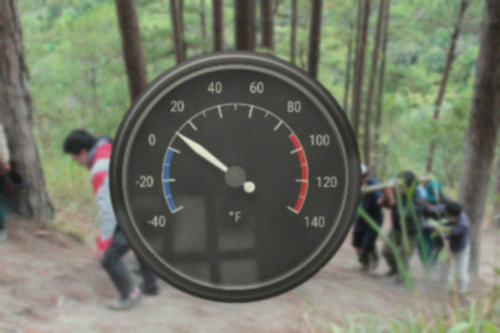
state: 10 °F
